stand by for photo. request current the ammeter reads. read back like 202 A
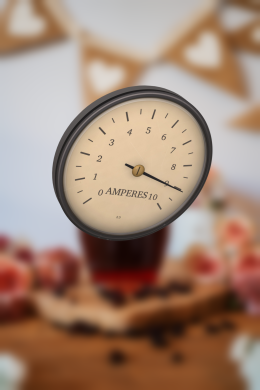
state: 9 A
